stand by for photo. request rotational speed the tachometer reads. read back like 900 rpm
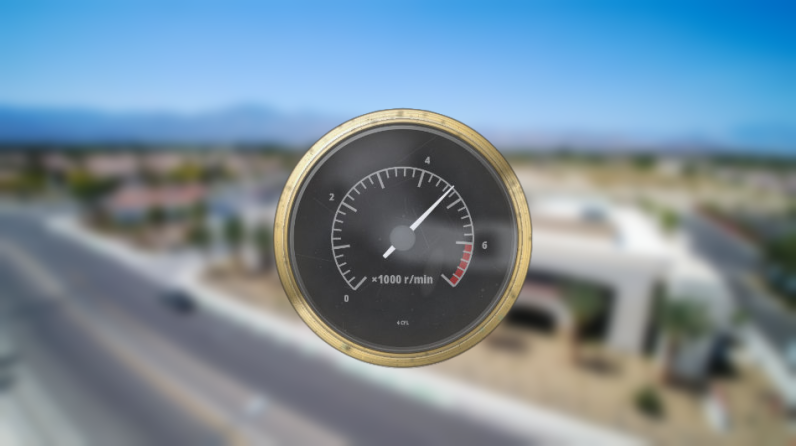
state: 4700 rpm
